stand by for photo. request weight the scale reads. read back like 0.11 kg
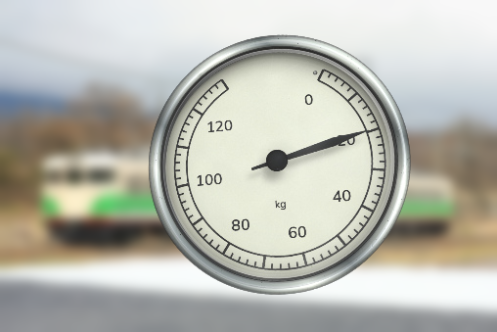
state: 20 kg
